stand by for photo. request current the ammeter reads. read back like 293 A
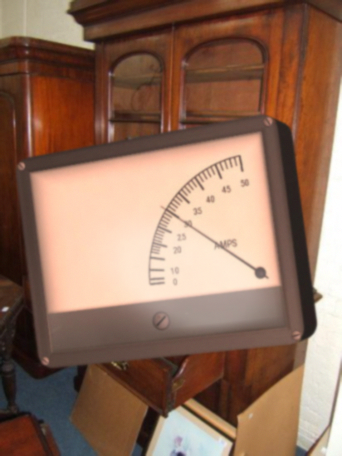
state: 30 A
